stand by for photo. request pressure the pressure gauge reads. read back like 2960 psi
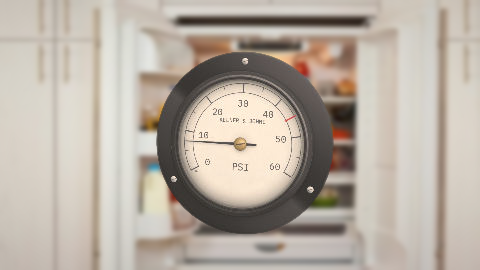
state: 7.5 psi
